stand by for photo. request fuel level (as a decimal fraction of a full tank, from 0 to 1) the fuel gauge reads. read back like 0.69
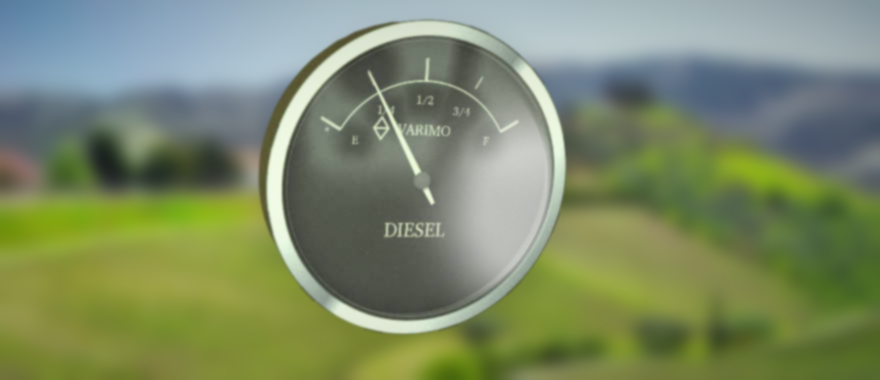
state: 0.25
